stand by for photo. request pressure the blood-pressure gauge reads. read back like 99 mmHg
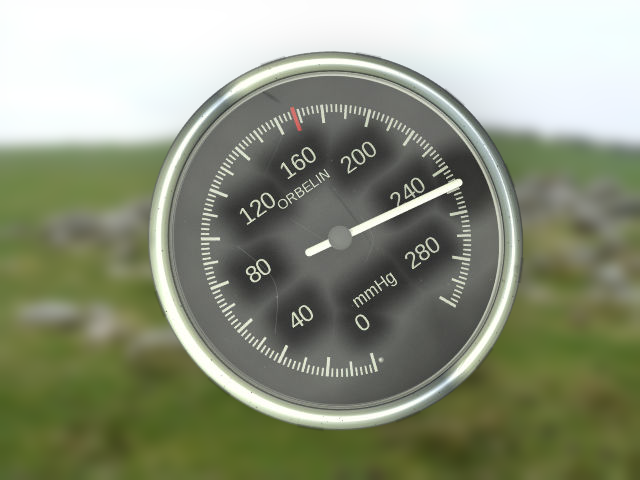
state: 248 mmHg
